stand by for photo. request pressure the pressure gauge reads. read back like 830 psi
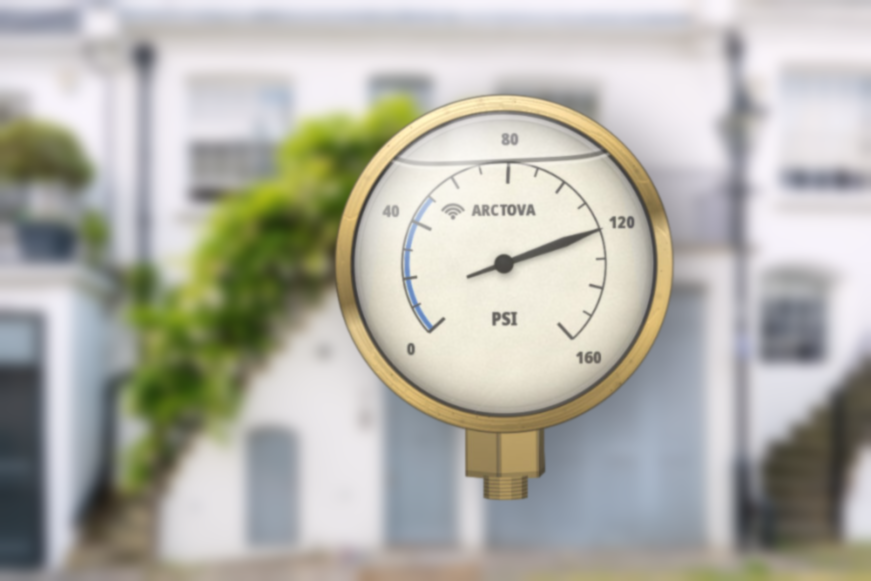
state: 120 psi
